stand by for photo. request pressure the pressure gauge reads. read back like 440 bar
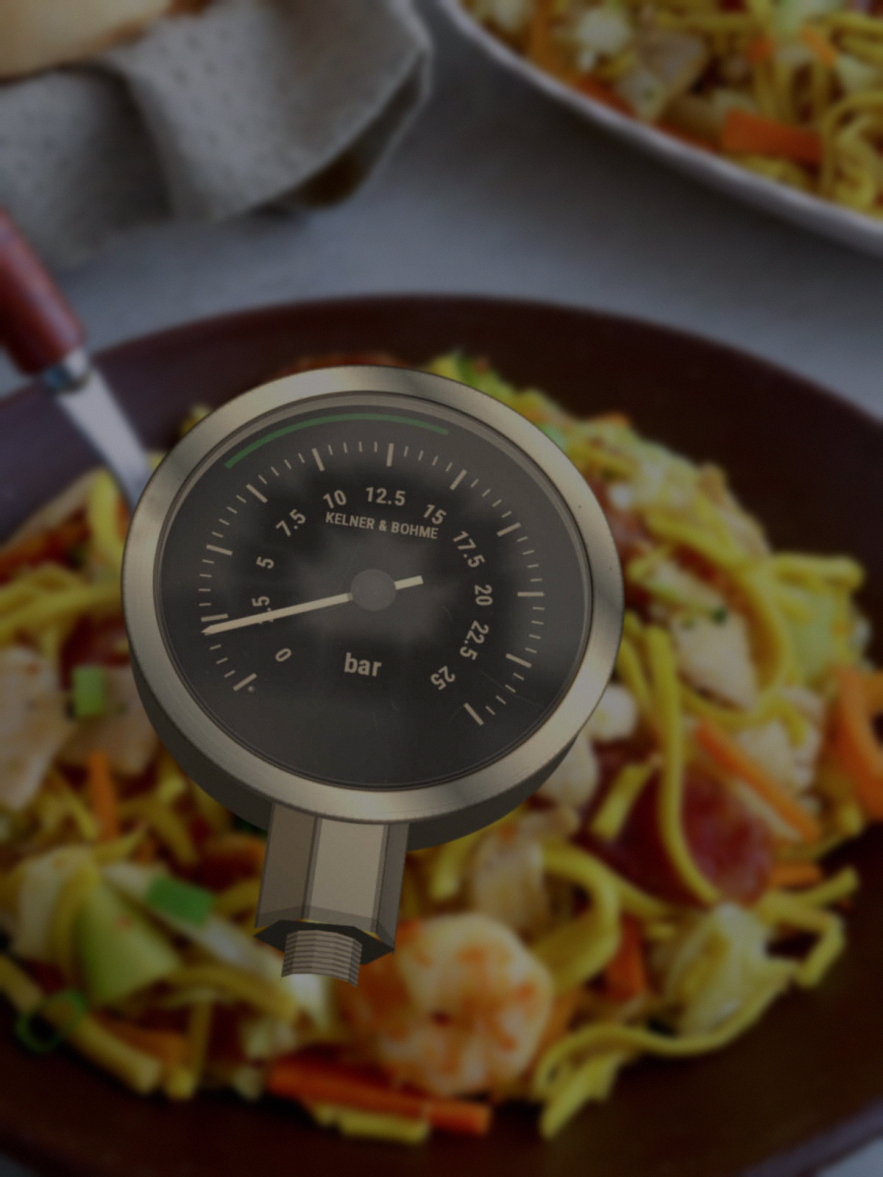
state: 2 bar
